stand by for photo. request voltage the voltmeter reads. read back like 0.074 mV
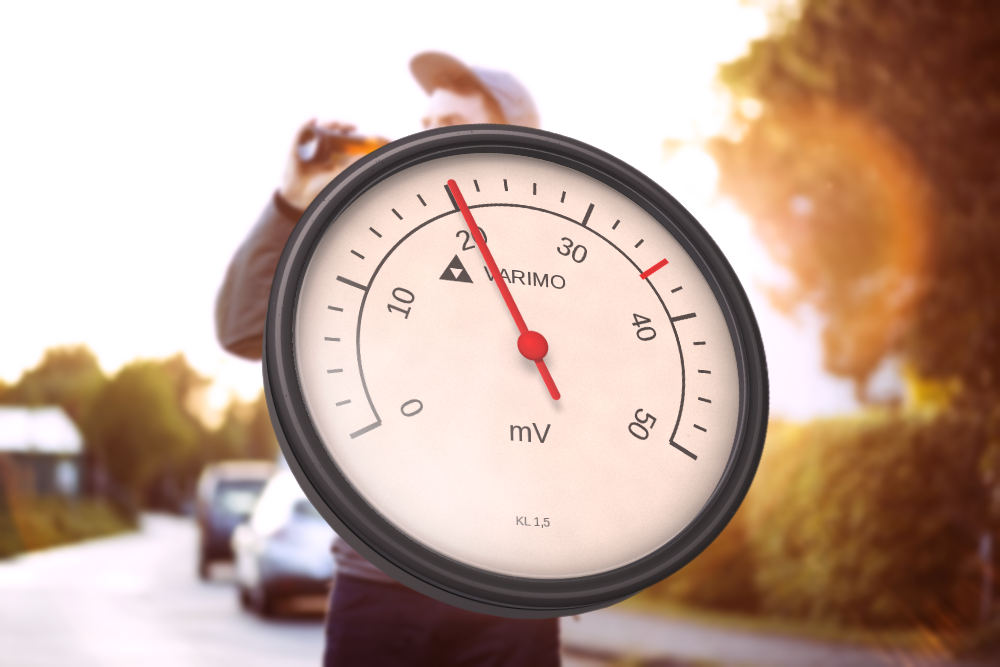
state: 20 mV
